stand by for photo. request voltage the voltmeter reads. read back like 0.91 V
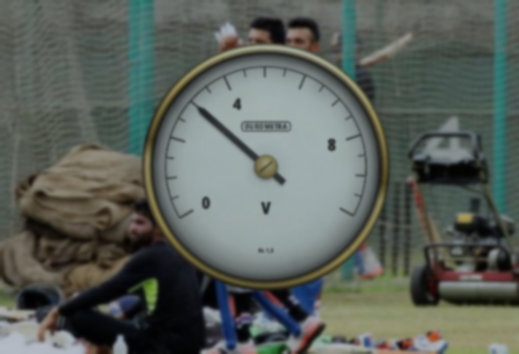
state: 3 V
